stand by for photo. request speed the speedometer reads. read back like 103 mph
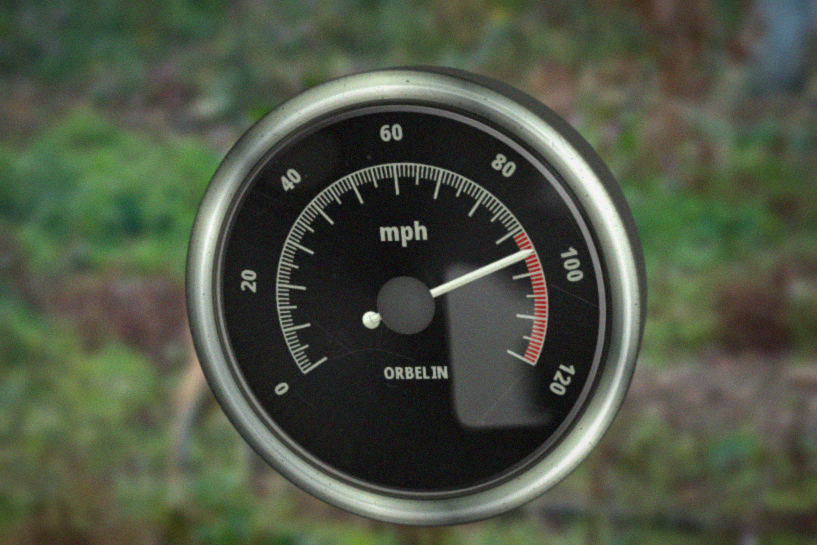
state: 95 mph
